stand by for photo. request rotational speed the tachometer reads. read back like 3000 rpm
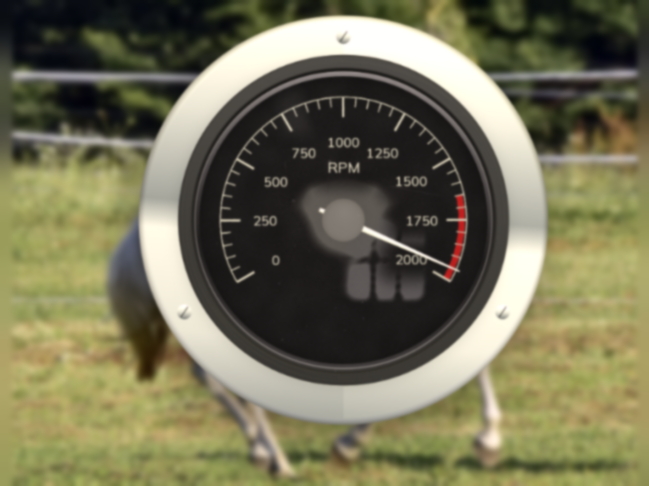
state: 1950 rpm
